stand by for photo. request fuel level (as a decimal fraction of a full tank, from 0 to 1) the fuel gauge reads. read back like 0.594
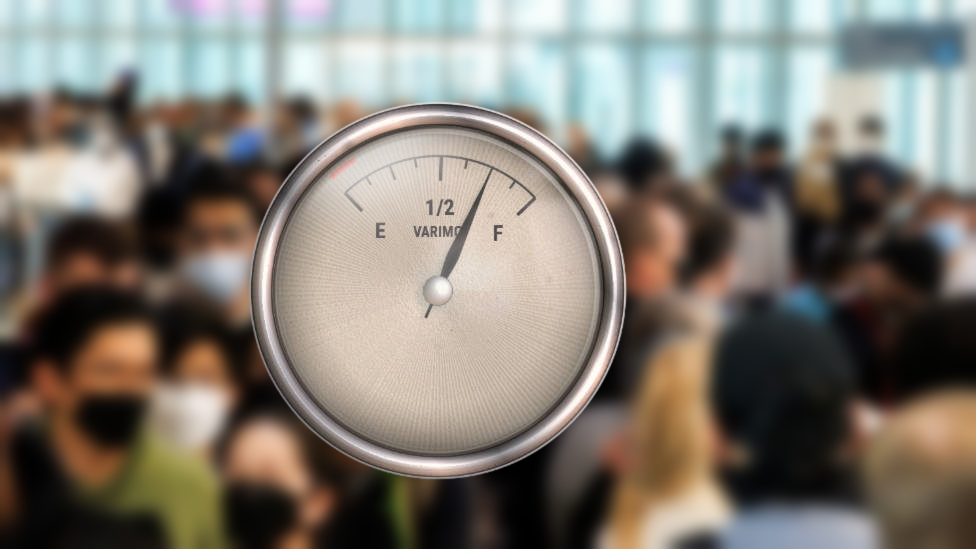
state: 0.75
